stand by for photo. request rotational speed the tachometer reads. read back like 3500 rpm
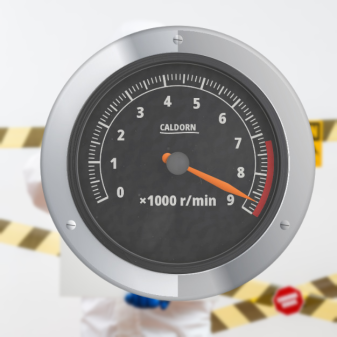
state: 8700 rpm
